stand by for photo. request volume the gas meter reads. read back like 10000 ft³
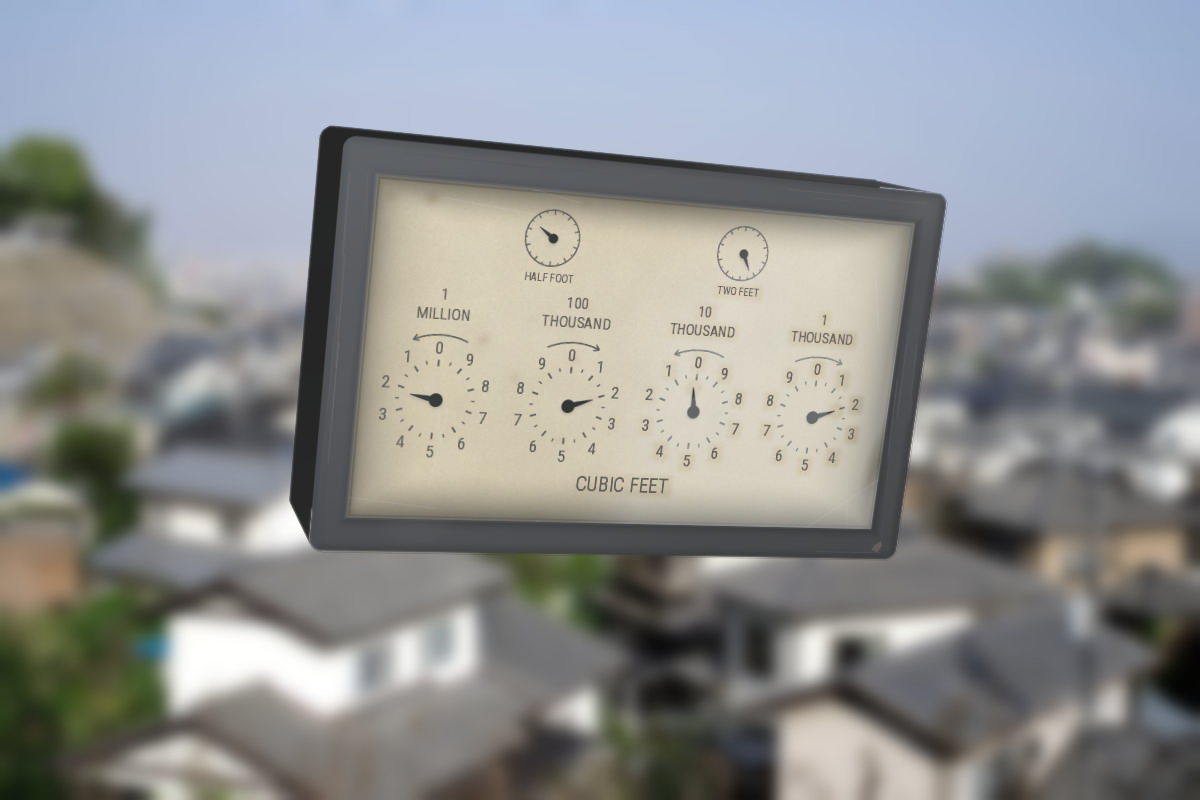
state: 220200 ft³
